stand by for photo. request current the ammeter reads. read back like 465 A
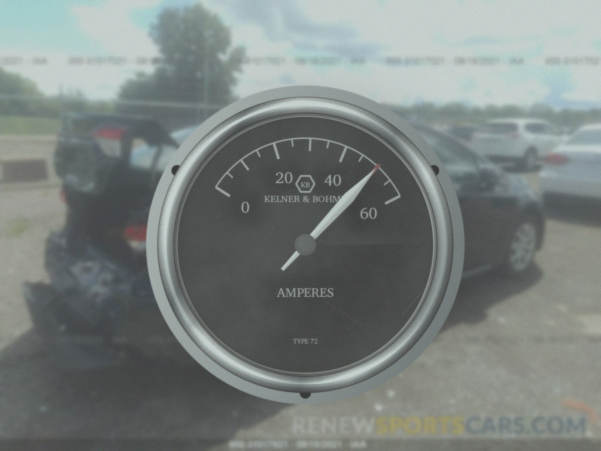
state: 50 A
